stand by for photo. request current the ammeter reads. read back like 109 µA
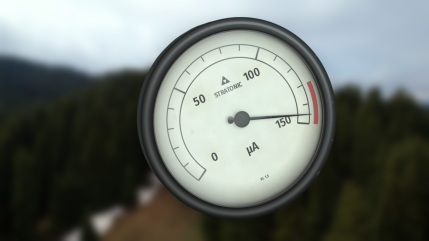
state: 145 µA
